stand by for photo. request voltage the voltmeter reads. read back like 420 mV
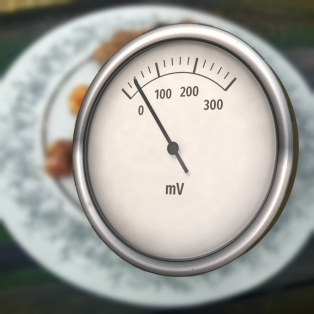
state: 40 mV
